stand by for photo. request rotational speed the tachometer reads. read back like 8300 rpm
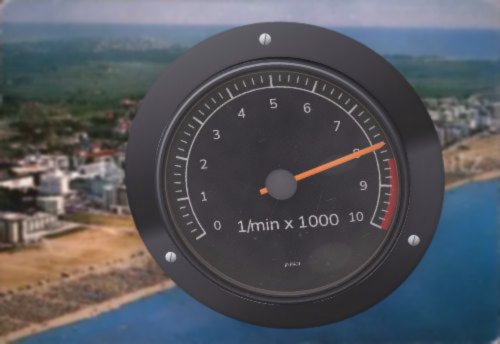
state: 8000 rpm
